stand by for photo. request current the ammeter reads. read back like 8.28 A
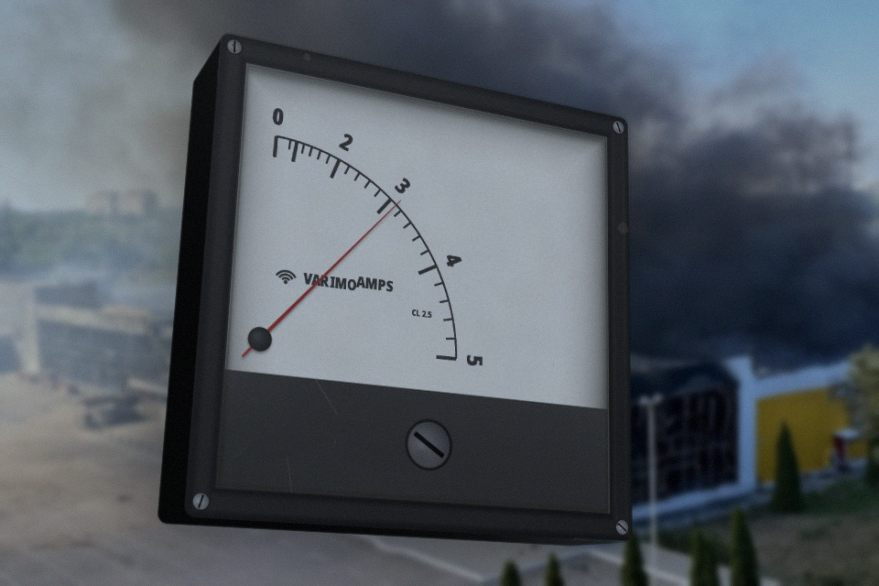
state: 3.1 A
